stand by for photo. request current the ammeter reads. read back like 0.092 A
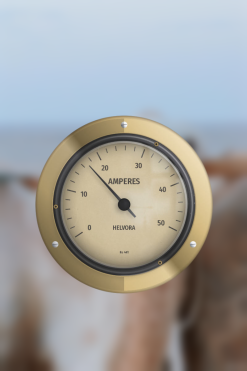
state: 17 A
